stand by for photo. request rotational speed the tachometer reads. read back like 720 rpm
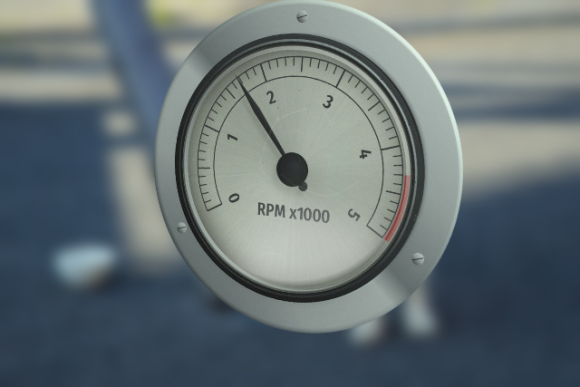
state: 1700 rpm
